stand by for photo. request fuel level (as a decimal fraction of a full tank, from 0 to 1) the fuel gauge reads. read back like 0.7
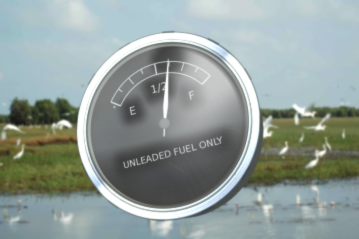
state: 0.625
